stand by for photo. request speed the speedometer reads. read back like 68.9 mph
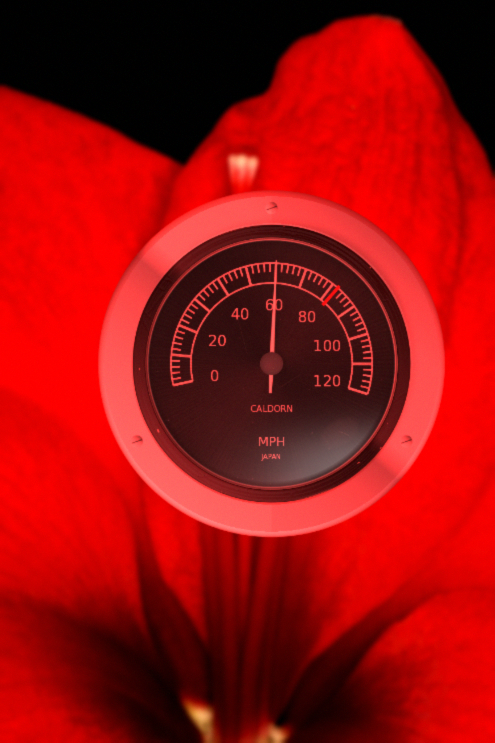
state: 60 mph
